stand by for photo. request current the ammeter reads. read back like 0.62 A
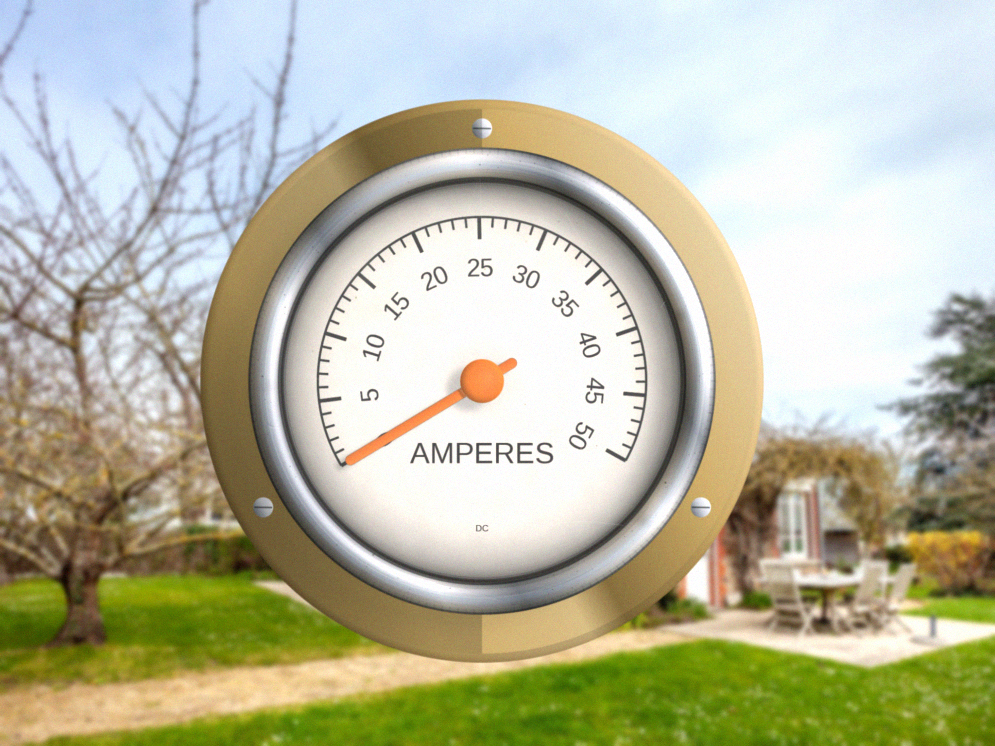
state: 0 A
